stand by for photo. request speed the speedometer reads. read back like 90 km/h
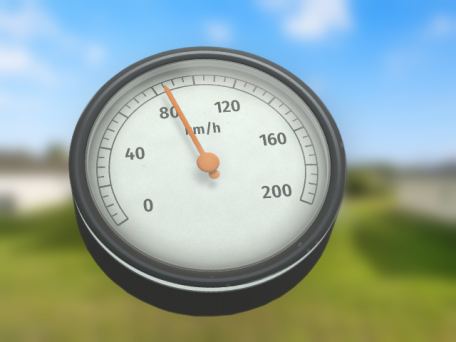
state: 85 km/h
